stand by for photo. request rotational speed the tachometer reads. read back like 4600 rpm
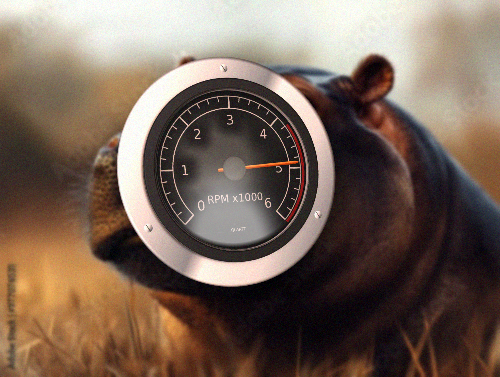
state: 4900 rpm
